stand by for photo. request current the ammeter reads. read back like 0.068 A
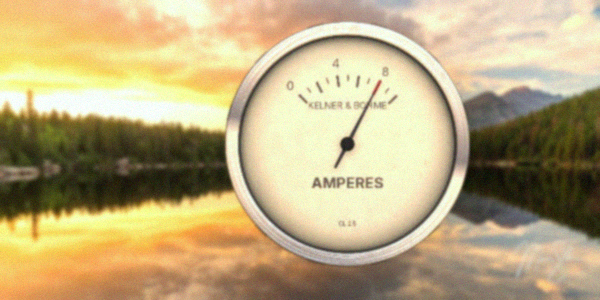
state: 8 A
